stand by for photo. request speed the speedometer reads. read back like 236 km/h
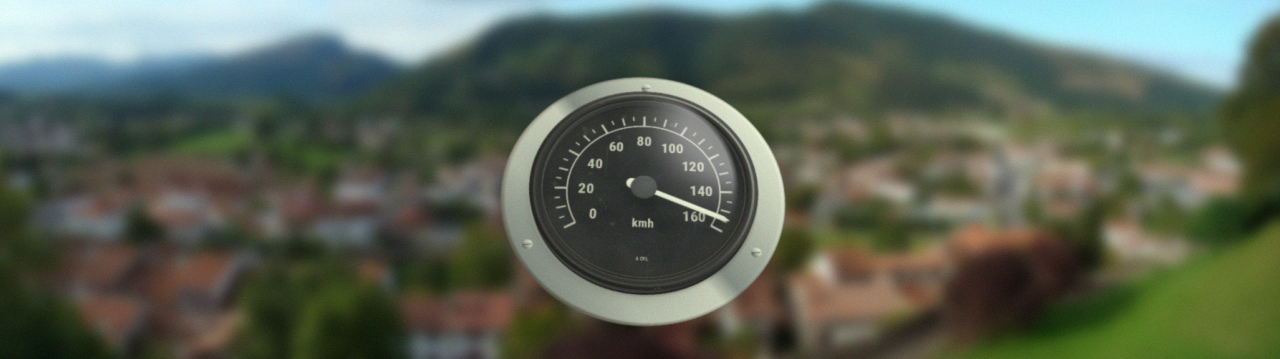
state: 155 km/h
